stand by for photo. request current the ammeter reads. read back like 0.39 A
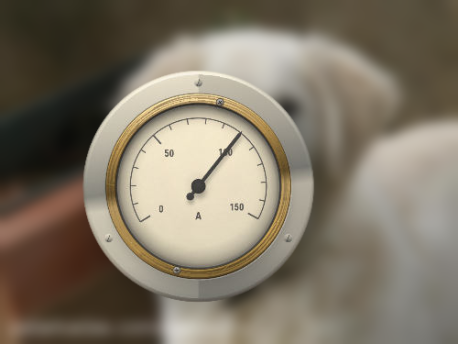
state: 100 A
